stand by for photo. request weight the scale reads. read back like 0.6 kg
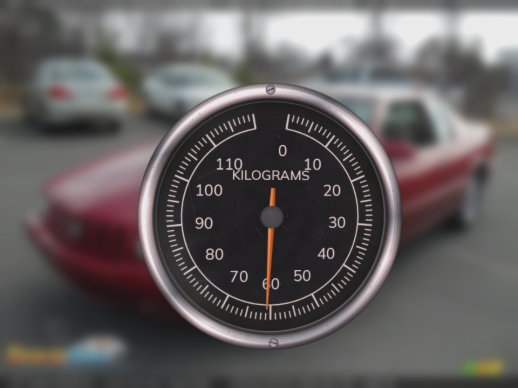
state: 61 kg
